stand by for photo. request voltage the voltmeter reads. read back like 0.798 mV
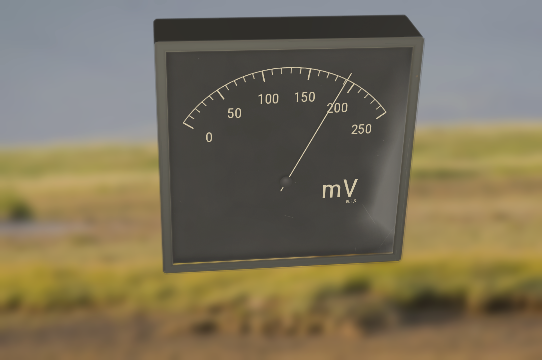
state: 190 mV
